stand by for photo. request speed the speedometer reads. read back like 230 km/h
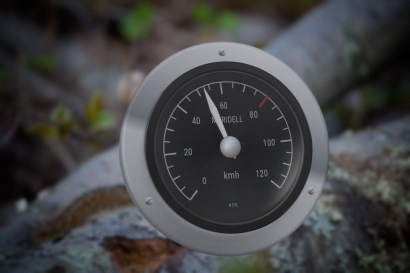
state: 52.5 km/h
